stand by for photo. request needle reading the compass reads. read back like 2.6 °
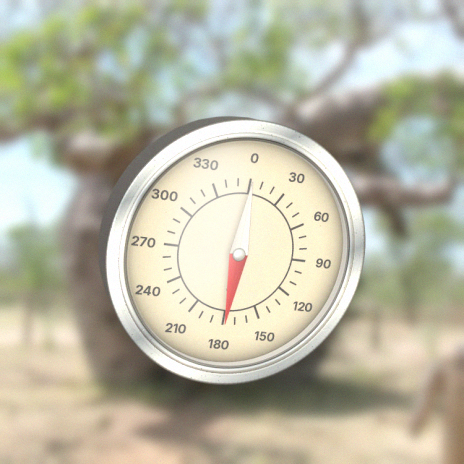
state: 180 °
